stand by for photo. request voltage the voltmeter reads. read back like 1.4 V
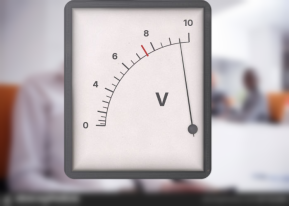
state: 9.5 V
